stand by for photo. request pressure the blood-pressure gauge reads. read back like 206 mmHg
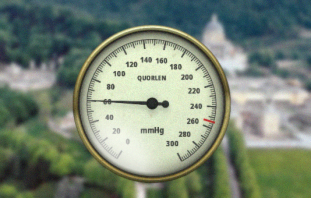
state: 60 mmHg
